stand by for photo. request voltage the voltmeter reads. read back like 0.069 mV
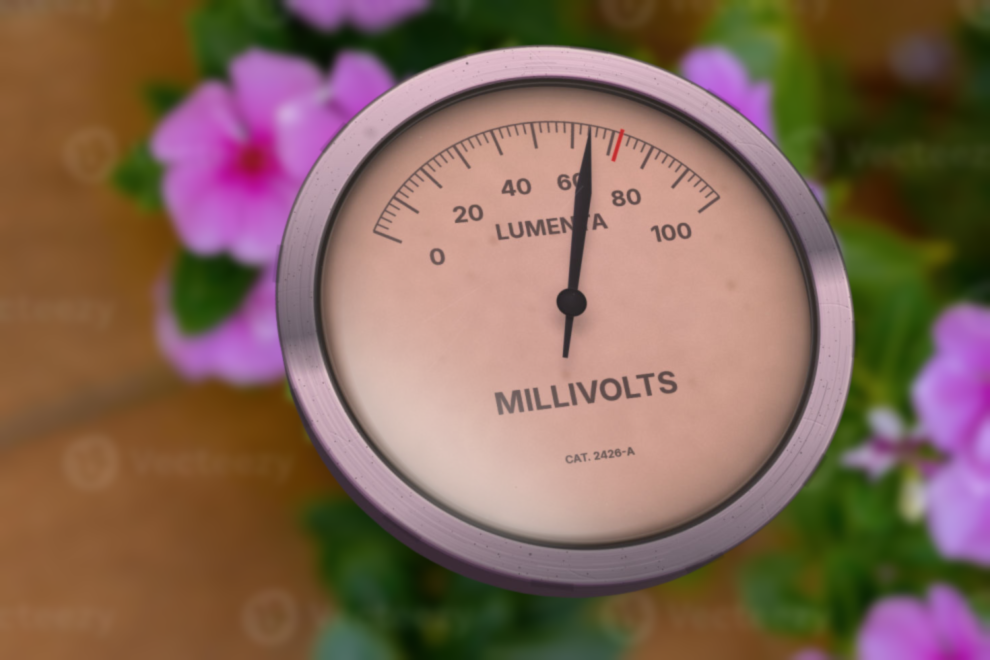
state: 64 mV
